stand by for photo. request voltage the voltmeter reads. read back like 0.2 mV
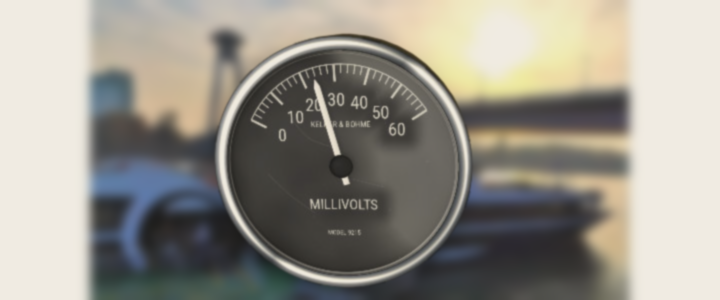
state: 24 mV
